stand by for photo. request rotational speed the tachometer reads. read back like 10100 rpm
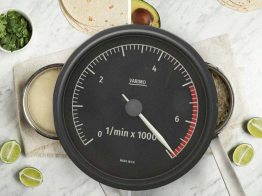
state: 6900 rpm
